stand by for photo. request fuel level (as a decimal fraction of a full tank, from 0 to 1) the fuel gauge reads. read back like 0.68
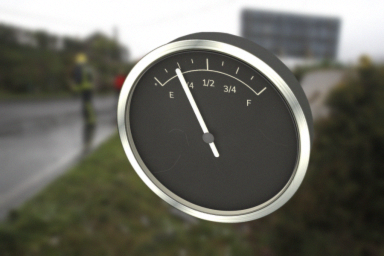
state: 0.25
